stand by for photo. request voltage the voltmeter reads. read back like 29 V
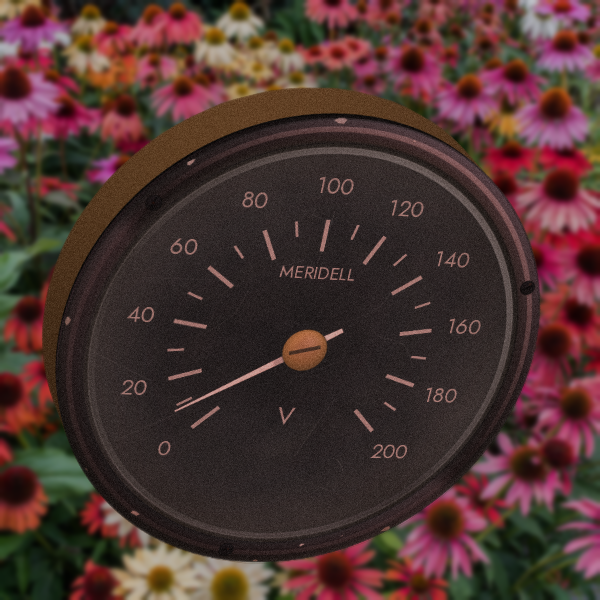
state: 10 V
